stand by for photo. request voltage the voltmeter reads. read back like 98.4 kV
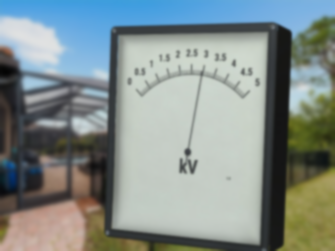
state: 3 kV
